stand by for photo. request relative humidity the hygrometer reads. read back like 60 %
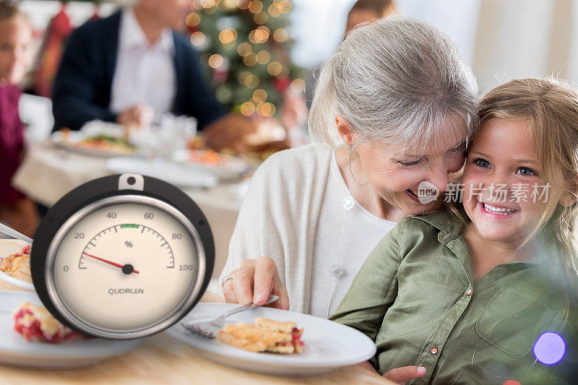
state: 12 %
